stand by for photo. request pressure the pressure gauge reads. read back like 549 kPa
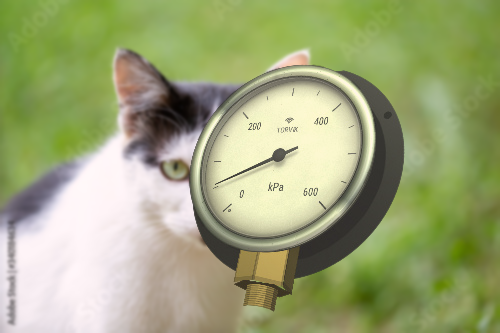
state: 50 kPa
